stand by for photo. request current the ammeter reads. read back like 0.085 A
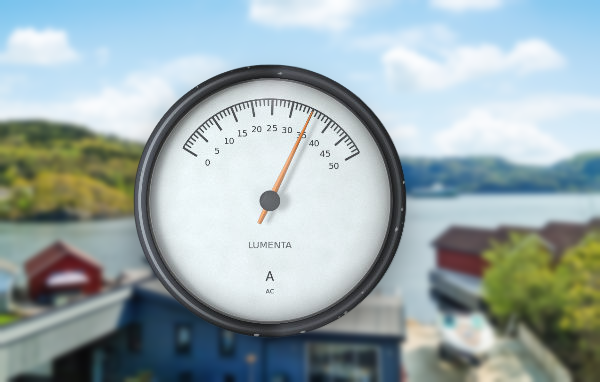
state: 35 A
